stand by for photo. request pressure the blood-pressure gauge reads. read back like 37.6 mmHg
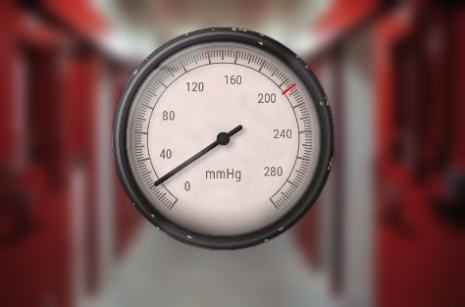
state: 20 mmHg
